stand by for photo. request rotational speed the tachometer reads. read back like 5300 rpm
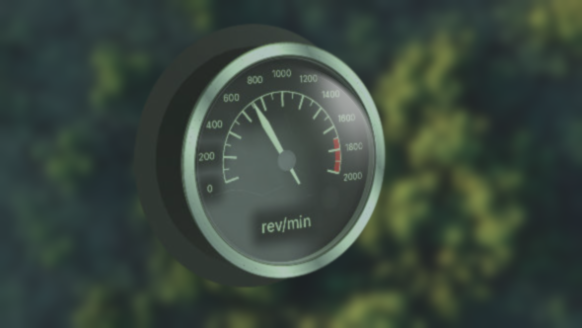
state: 700 rpm
